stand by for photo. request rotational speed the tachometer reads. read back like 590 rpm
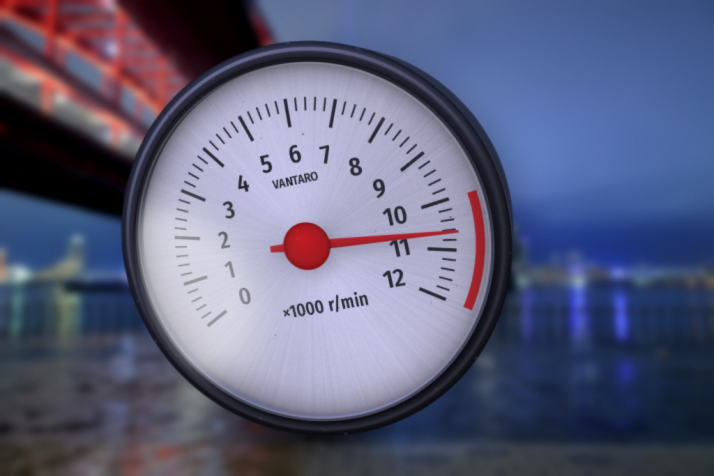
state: 10600 rpm
